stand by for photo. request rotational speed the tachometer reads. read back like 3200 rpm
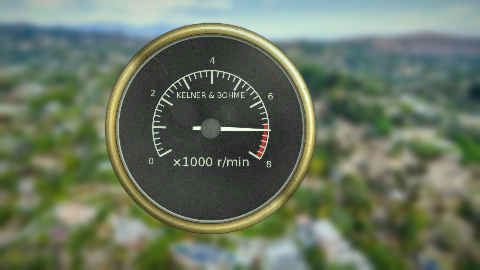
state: 7000 rpm
